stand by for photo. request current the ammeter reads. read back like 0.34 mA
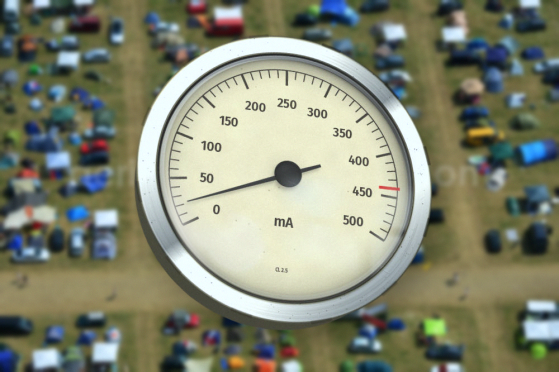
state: 20 mA
